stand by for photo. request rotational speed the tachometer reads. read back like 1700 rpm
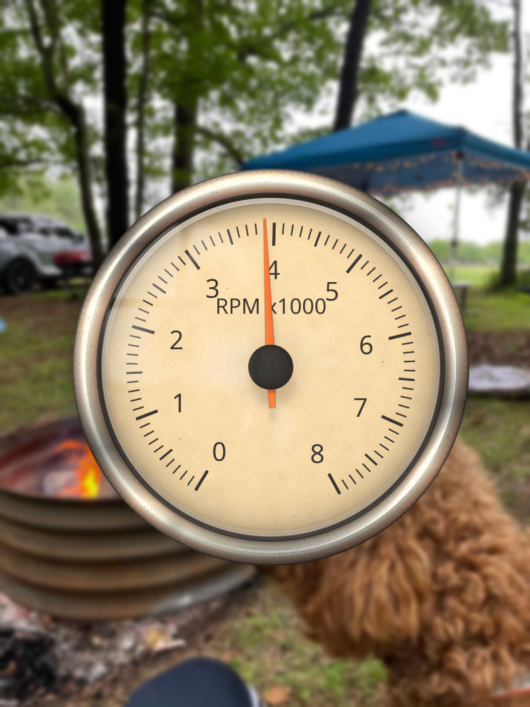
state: 3900 rpm
